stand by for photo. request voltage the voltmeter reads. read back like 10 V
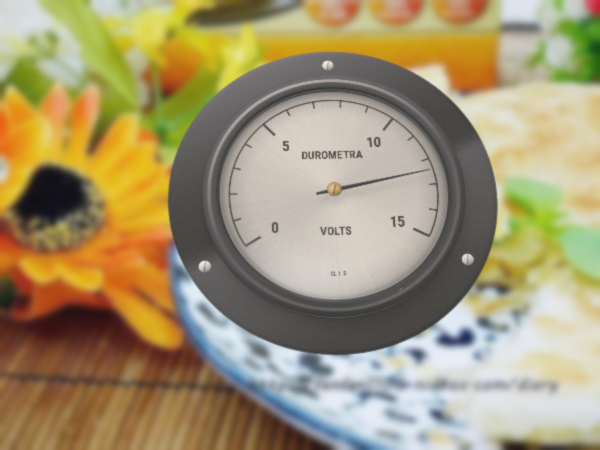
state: 12.5 V
